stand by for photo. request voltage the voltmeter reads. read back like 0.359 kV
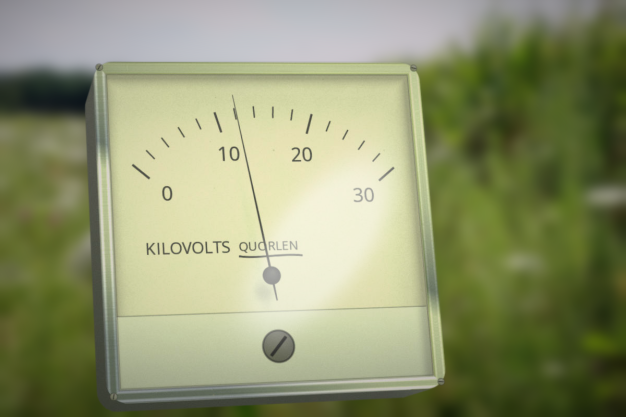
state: 12 kV
